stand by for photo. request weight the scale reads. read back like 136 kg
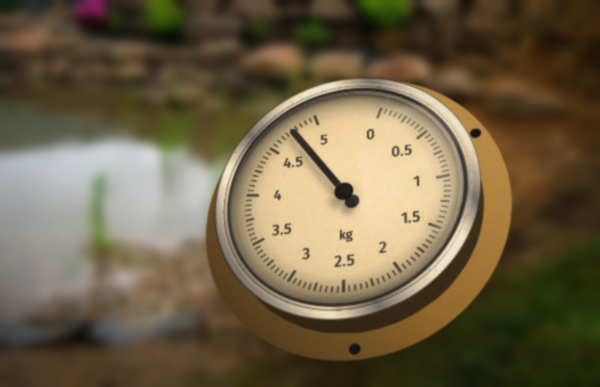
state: 4.75 kg
